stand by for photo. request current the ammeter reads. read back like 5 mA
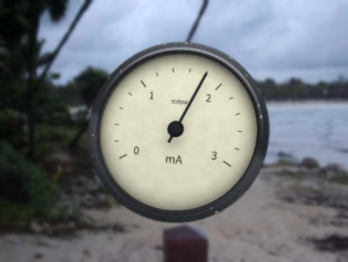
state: 1.8 mA
